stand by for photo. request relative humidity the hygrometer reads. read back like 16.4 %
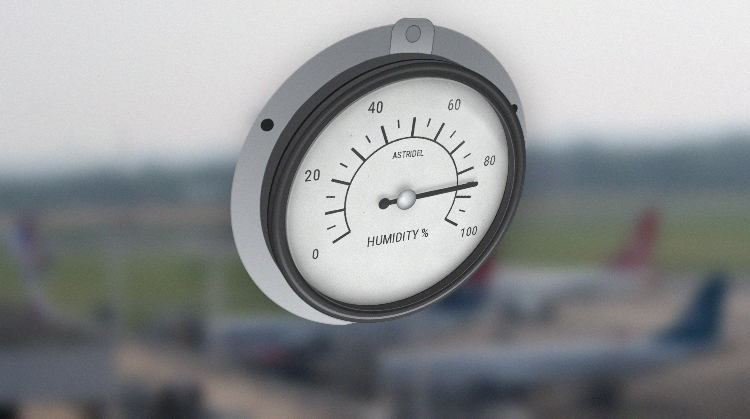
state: 85 %
